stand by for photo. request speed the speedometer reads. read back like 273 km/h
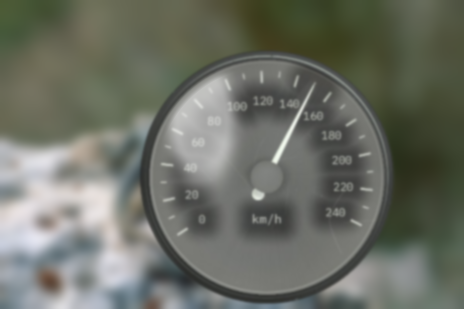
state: 150 km/h
